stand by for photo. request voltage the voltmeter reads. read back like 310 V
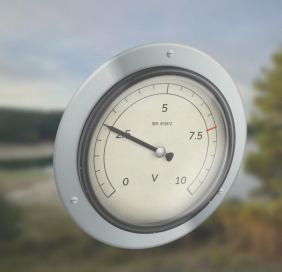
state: 2.5 V
